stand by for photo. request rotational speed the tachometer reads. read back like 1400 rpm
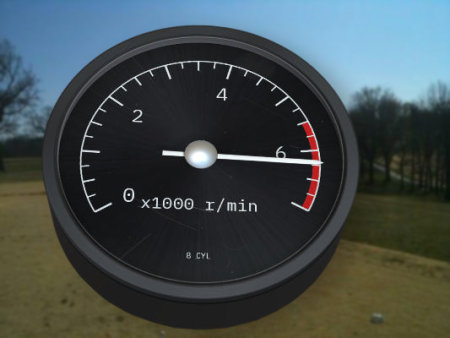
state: 6250 rpm
